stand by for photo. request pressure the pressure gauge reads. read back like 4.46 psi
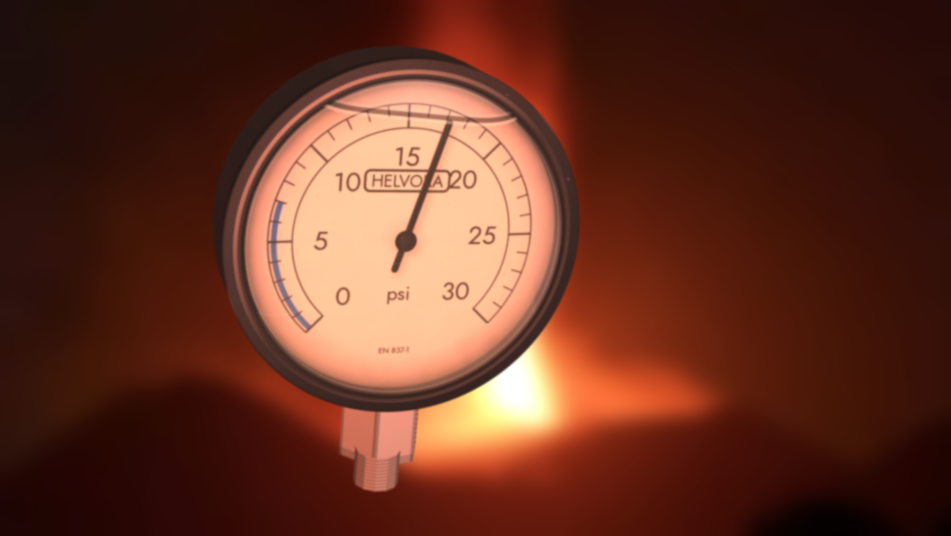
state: 17 psi
